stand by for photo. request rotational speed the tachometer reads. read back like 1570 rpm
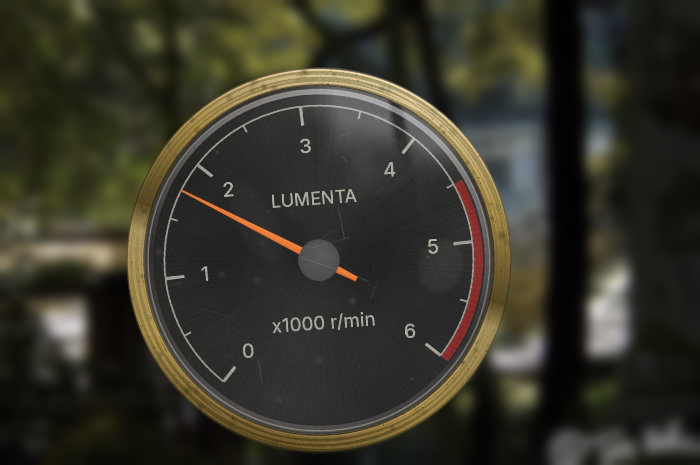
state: 1750 rpm
